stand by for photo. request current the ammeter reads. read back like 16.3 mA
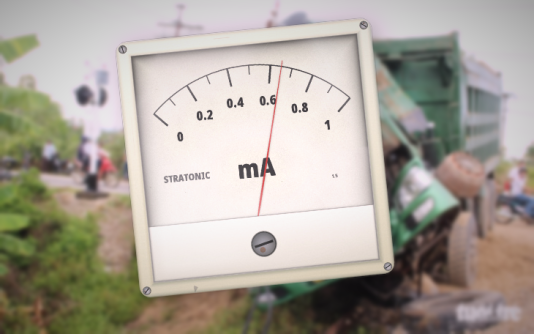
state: 0.65 mA
